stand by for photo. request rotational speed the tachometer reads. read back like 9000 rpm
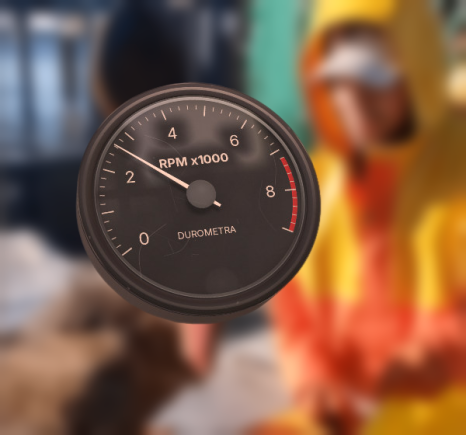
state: 2600 rpm
